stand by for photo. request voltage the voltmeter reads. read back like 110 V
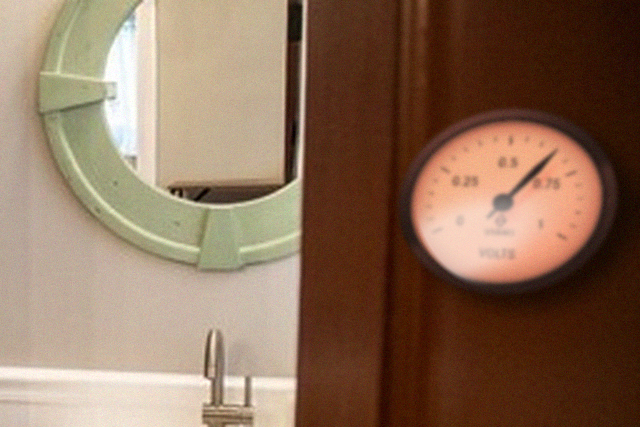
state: 0.65 V
